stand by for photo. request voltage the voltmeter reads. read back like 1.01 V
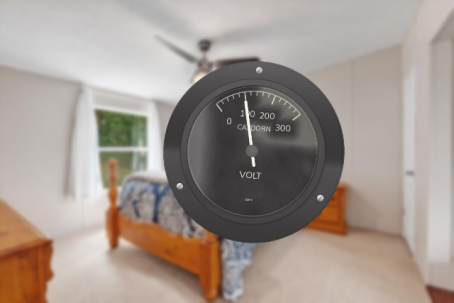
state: 100 V
